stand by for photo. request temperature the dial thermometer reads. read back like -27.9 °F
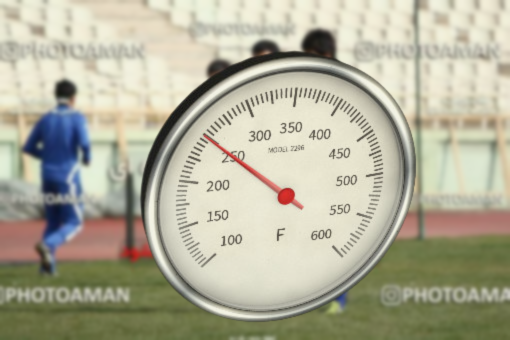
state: 250 °F
